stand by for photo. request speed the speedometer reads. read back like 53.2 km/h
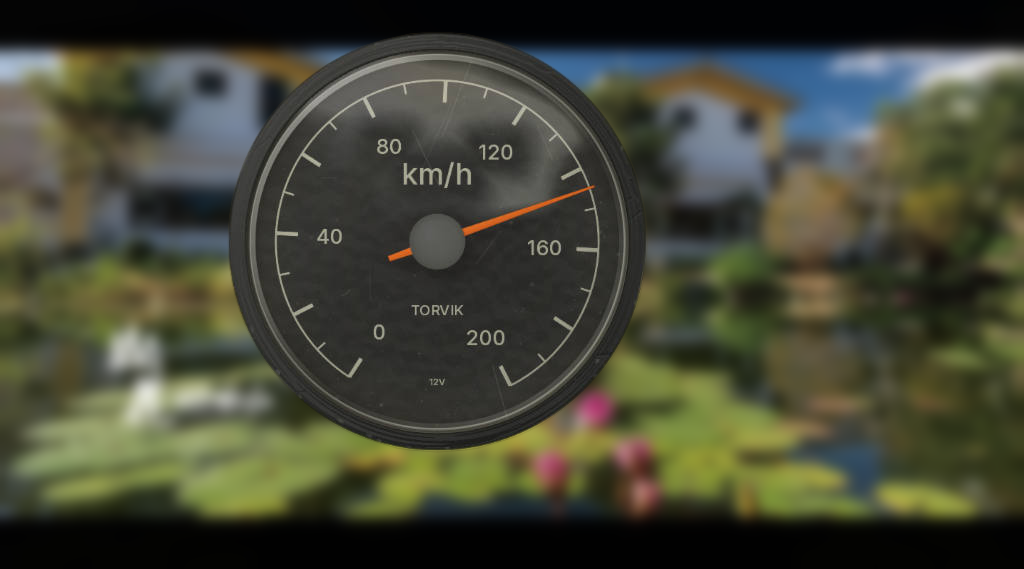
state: 145 km/h
